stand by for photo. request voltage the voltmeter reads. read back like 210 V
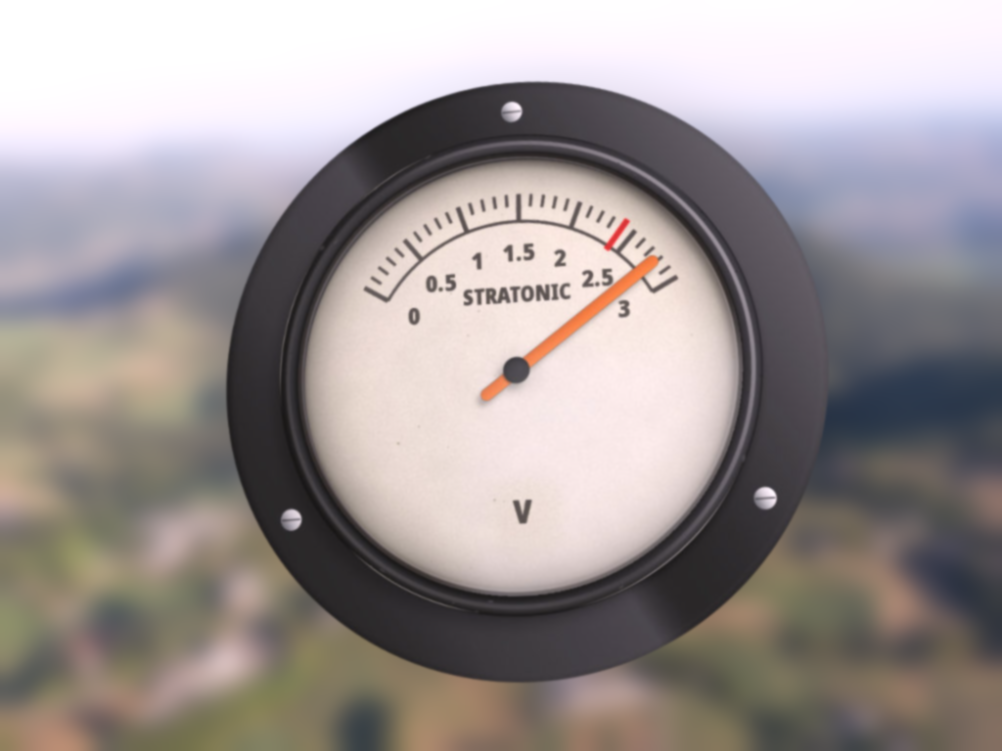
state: 2.8 V
